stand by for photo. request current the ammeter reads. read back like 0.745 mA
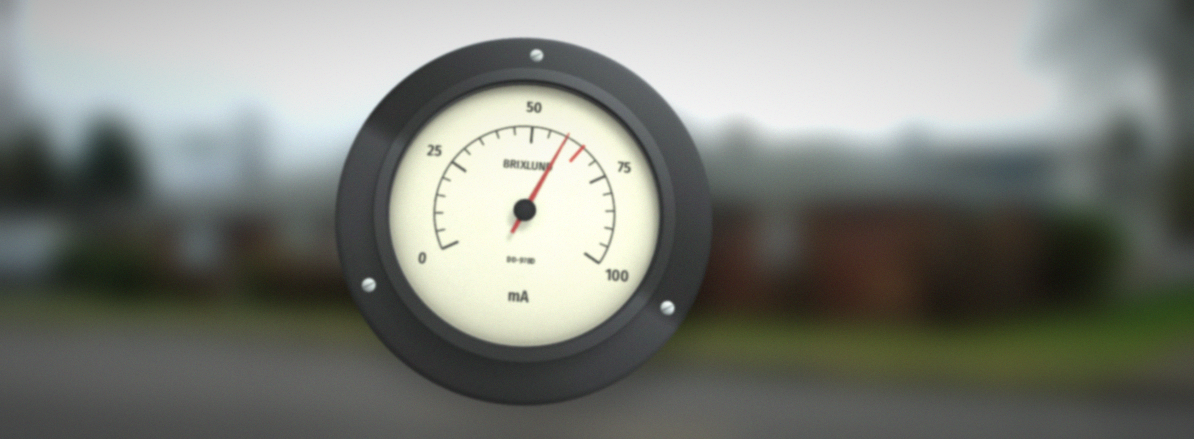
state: 60 mA
